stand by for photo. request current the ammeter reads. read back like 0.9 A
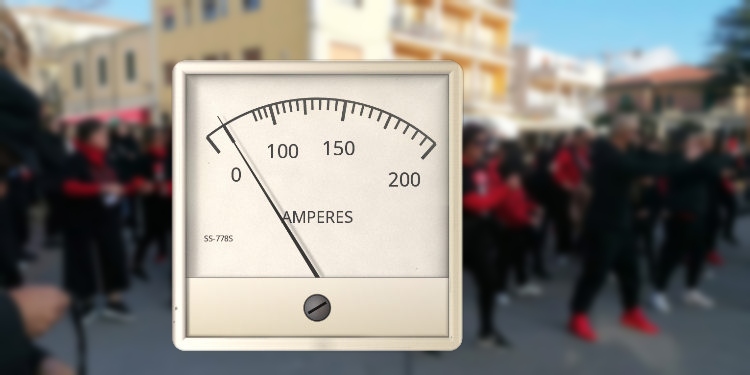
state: 50 A
